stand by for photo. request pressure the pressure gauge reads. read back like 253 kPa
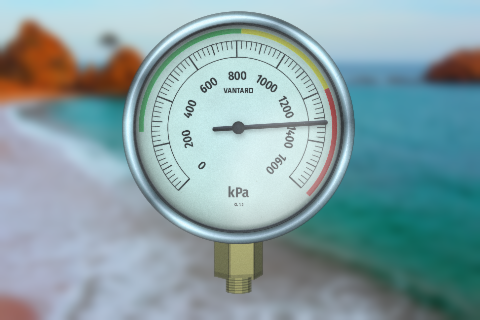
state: 1320 kPa
